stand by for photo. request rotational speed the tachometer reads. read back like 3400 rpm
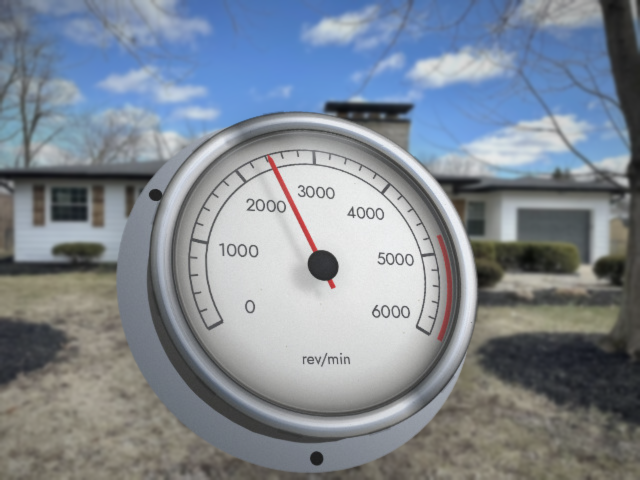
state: 2400 rpm
